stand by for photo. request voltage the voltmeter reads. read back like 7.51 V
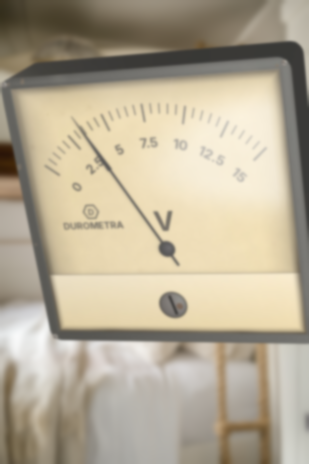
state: 3.5 V
